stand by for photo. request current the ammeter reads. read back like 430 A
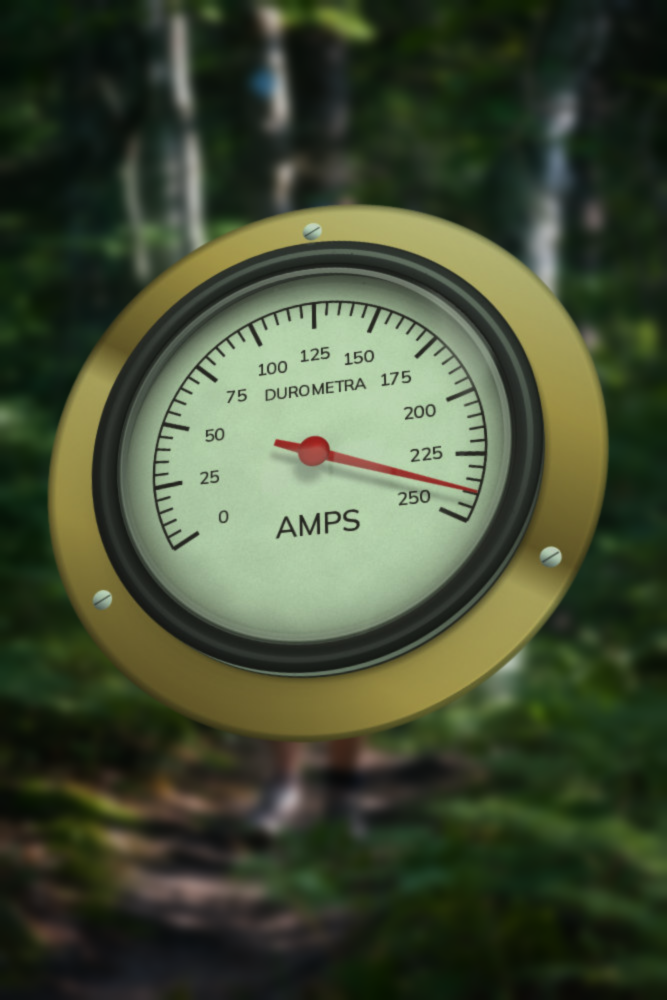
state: 240 A
